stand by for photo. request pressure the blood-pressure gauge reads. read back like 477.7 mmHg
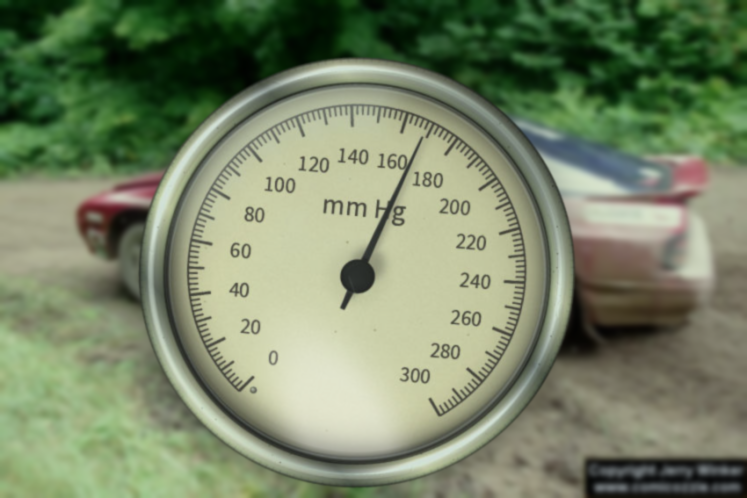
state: 168 mmHg
